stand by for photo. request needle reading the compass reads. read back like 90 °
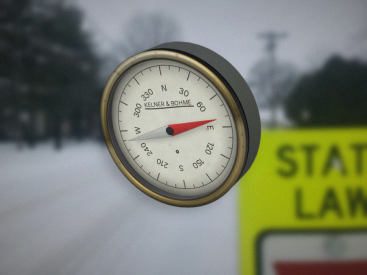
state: 80 °
